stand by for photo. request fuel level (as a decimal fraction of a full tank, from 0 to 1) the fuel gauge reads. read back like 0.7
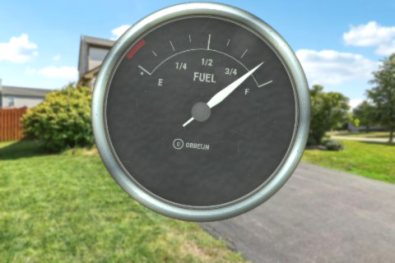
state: 0.875
